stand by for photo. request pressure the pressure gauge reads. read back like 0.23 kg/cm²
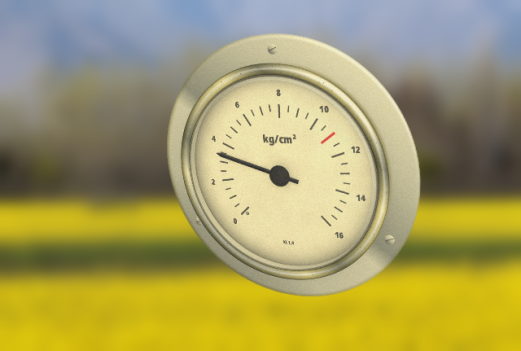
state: 3.5 kg/cm²
